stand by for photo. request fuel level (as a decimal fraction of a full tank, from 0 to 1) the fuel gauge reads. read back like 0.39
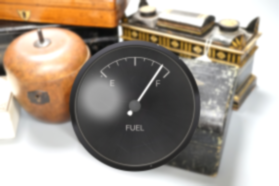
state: 0.875
